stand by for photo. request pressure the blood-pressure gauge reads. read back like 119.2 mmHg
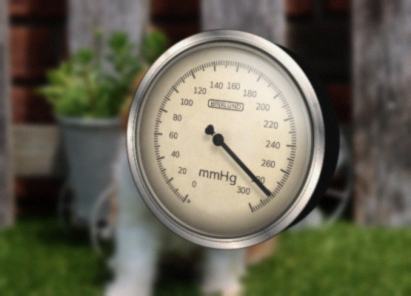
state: 280 mmHg
